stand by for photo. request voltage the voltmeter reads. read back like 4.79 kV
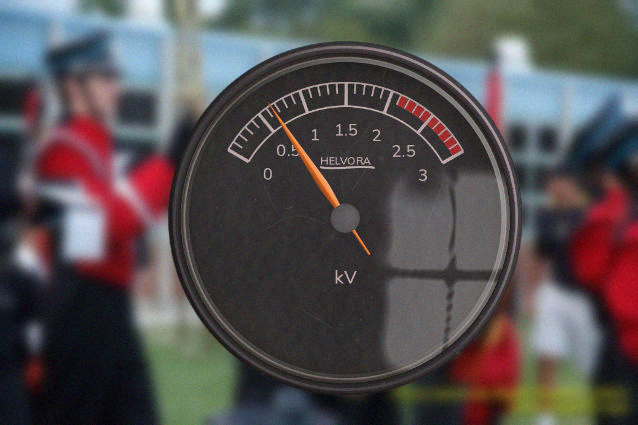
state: 0.65 kV
